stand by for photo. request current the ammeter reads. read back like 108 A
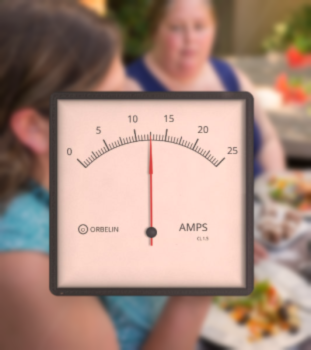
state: 12.5 A
